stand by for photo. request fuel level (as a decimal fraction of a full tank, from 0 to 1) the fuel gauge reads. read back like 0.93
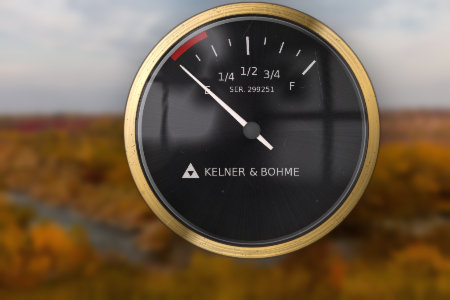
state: 0
